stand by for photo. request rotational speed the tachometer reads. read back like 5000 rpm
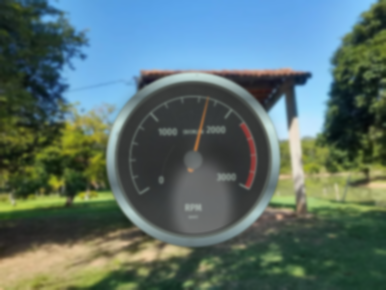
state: 1700 rpm
